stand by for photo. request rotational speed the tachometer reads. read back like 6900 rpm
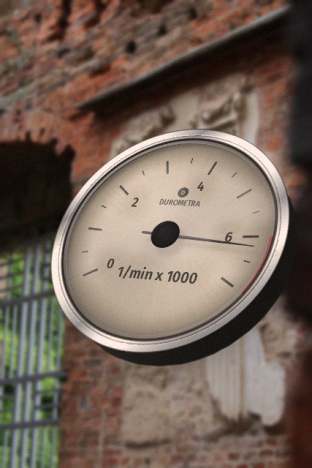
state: 6250 rpm
